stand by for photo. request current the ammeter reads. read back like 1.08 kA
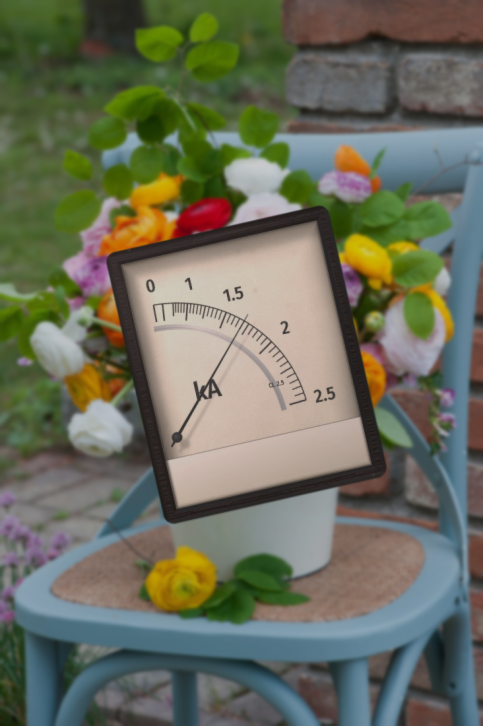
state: 1.7 kA
